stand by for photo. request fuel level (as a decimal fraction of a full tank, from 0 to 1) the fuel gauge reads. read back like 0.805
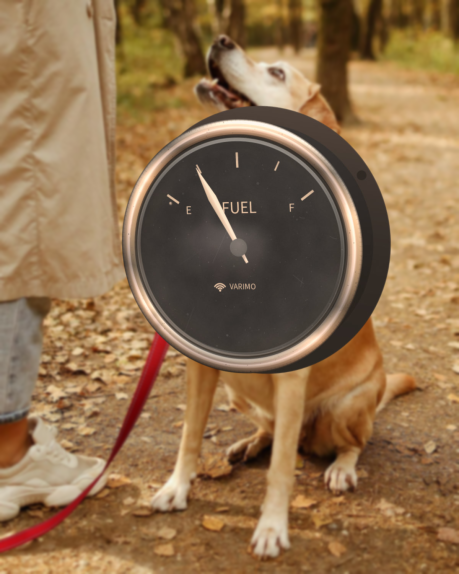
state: 0.25
